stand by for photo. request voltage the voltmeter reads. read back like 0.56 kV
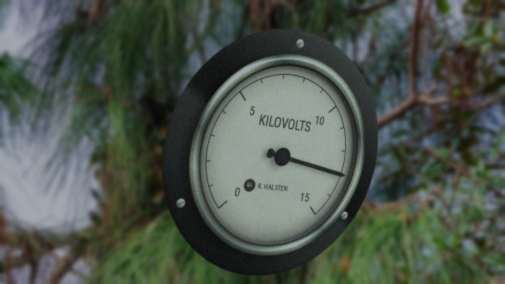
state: 13 kV
